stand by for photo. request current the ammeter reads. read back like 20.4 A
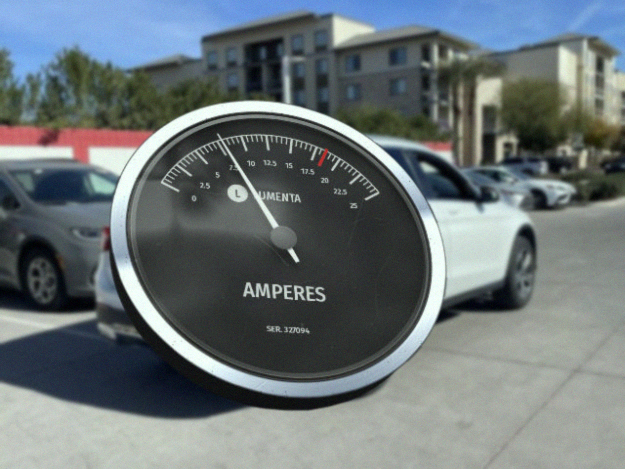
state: 7.5 A
